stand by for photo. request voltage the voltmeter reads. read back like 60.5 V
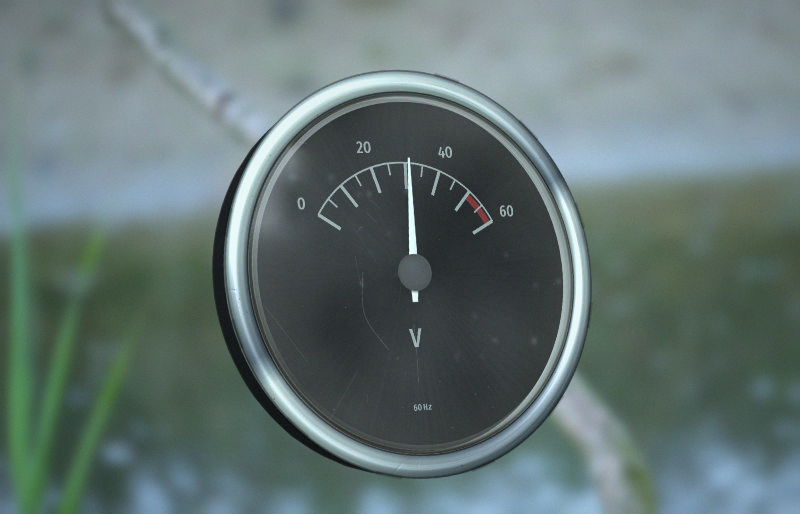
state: 30 V
